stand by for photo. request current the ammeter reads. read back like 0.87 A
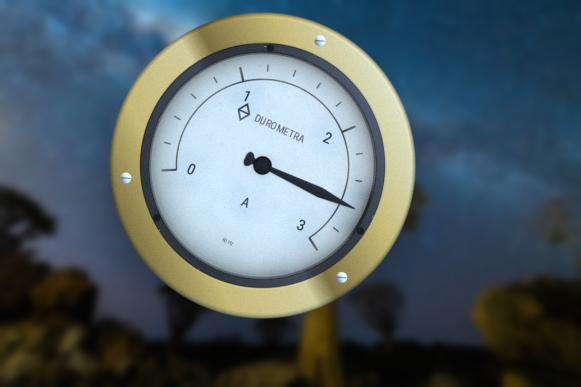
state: 2.6 A
